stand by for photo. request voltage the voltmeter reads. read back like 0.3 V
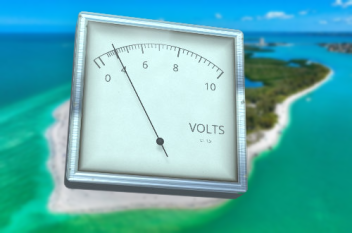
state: 4 V
